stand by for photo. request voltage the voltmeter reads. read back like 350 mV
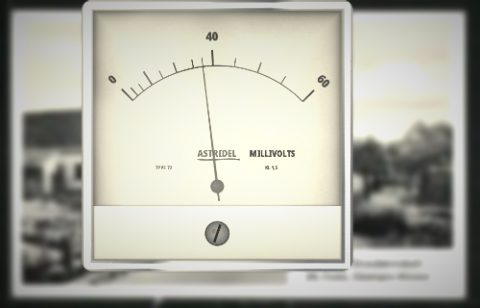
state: 37.5 mV
